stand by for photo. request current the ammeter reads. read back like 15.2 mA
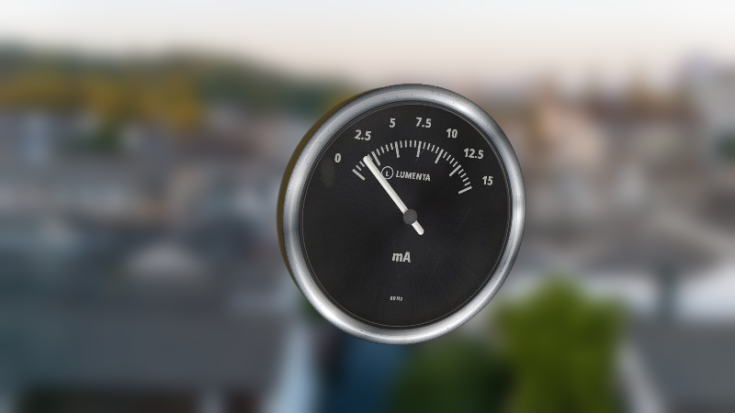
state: 1.5 mA
